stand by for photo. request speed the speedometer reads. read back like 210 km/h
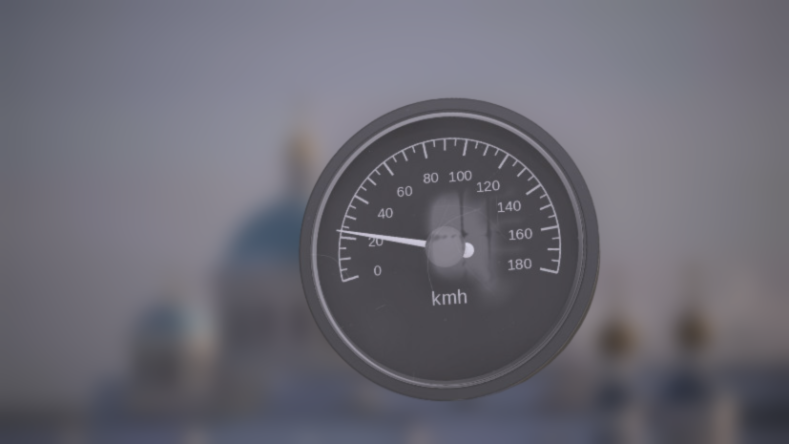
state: 22.5 km/h
